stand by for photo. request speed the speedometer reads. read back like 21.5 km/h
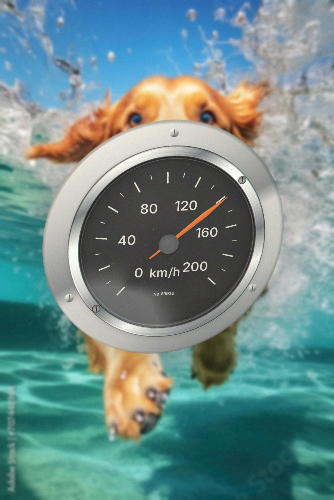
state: 140 km/h
